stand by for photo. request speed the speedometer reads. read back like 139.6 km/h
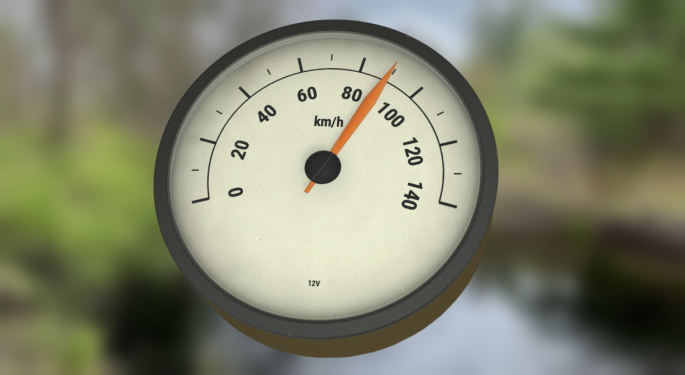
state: 90 km/h
